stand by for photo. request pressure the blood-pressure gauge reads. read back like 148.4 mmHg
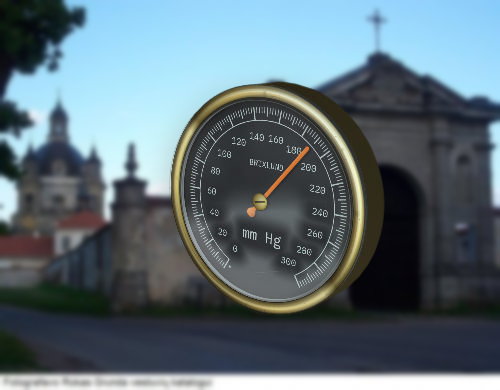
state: 190 mmHg
